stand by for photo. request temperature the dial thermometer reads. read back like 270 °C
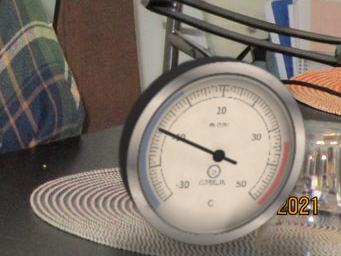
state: -10 °C
